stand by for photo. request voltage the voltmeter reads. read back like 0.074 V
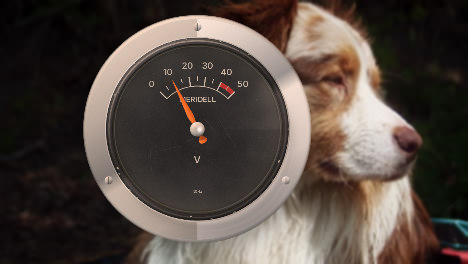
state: 10 V
